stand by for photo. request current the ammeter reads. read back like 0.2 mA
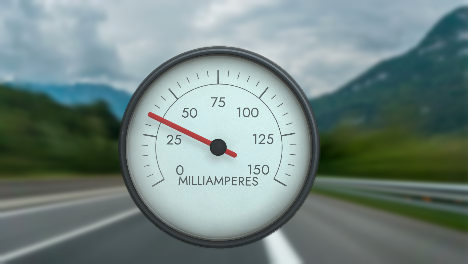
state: 35 mA
